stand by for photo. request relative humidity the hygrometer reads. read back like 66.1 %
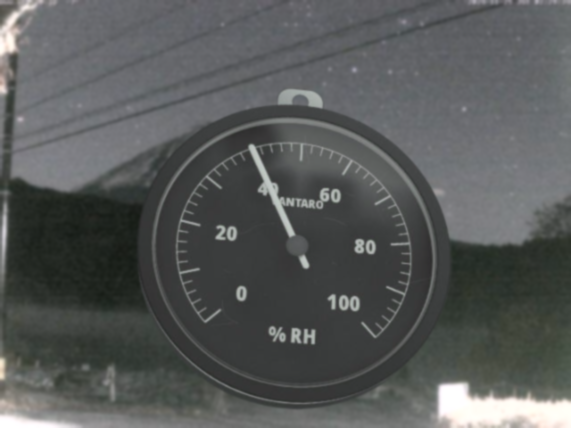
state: 40 %
